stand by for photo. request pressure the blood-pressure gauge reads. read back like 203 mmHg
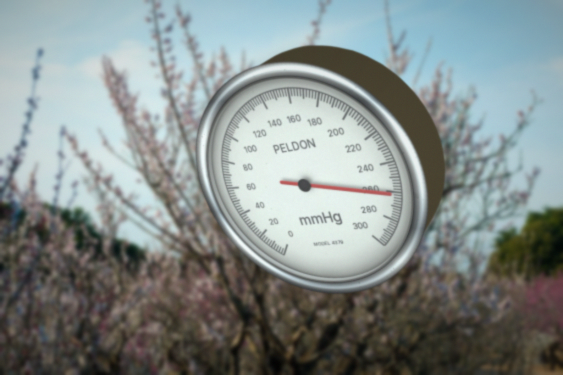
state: 260 mmHg
